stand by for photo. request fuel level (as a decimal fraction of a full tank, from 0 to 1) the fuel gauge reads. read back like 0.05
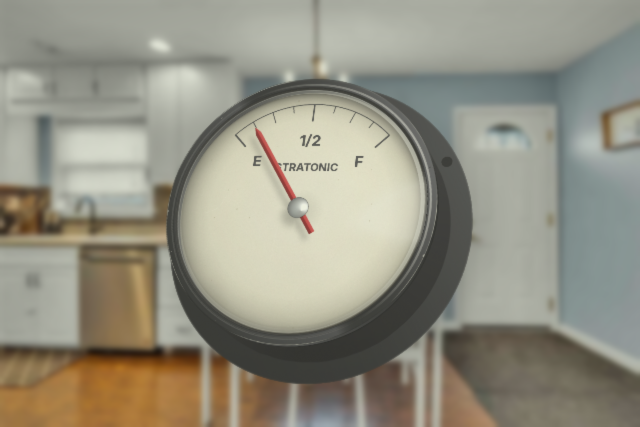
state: 0.125
